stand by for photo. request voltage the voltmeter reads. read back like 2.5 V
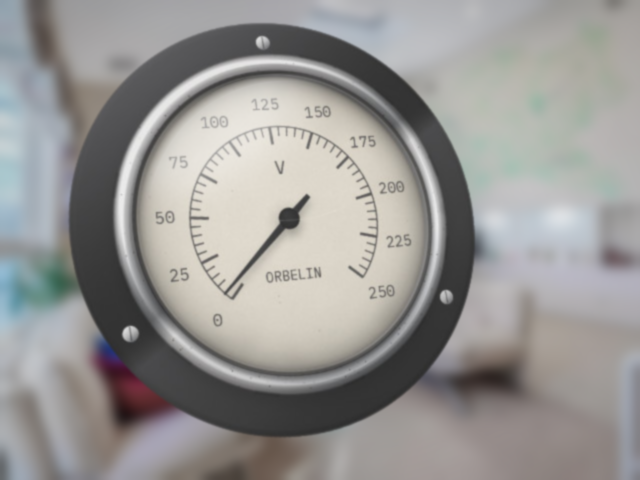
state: 5 V
